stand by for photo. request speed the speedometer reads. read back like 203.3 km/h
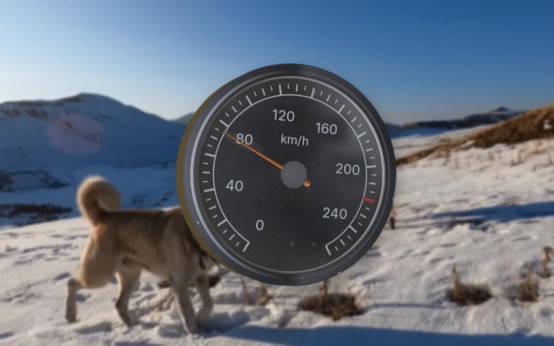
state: 75 km/h
